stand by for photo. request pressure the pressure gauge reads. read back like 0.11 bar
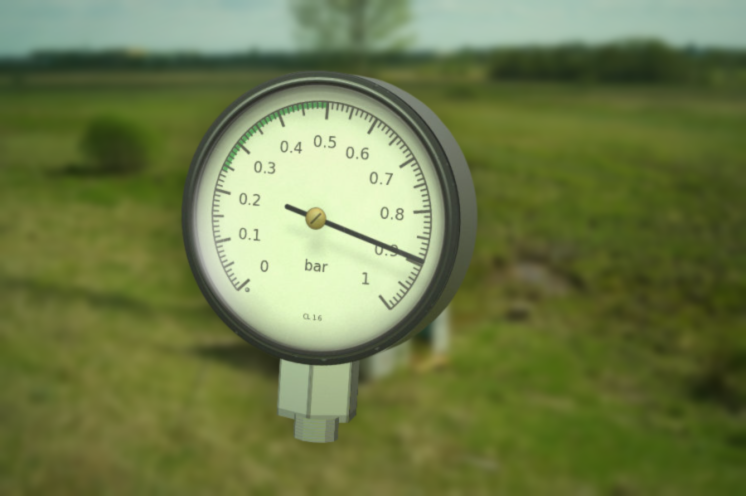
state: 0.89 bar
